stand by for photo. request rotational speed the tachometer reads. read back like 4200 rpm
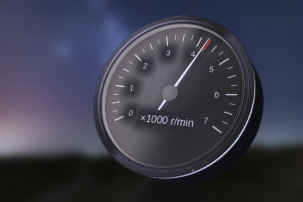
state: 4250 rpm
